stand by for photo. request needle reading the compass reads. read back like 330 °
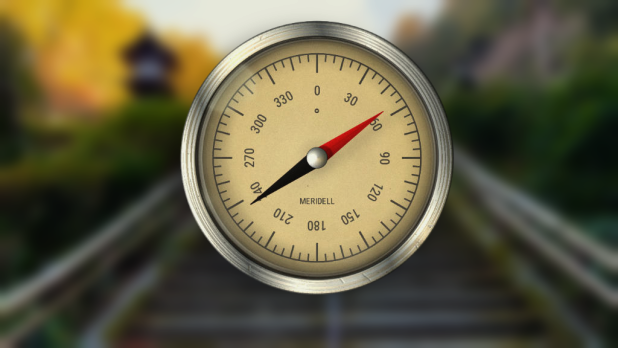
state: 55 °
